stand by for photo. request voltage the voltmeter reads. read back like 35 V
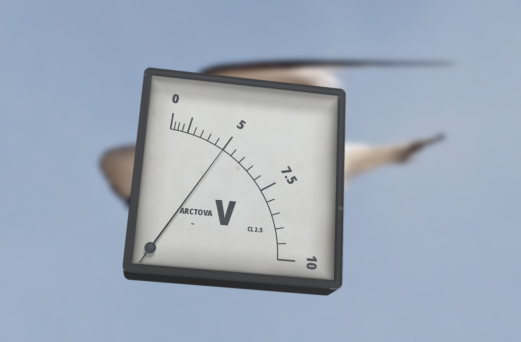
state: 5 V
